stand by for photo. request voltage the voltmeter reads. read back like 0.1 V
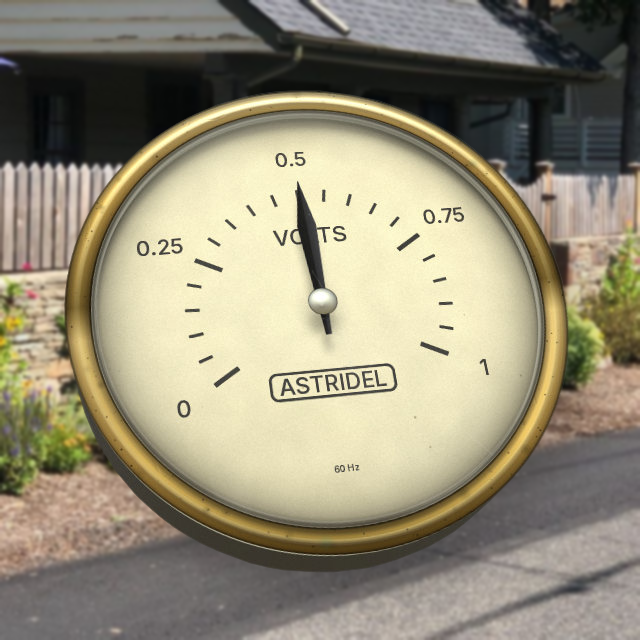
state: 0.5 V
